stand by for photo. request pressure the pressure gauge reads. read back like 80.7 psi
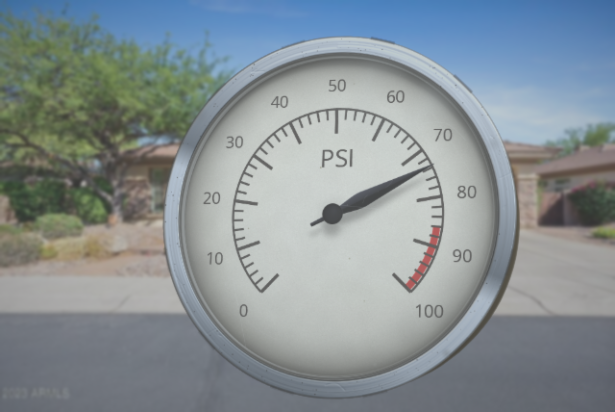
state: 74 psi
